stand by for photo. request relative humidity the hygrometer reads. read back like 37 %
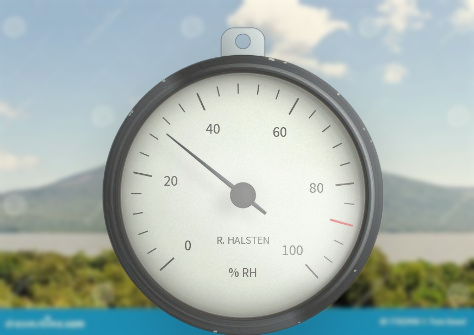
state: 30 %
